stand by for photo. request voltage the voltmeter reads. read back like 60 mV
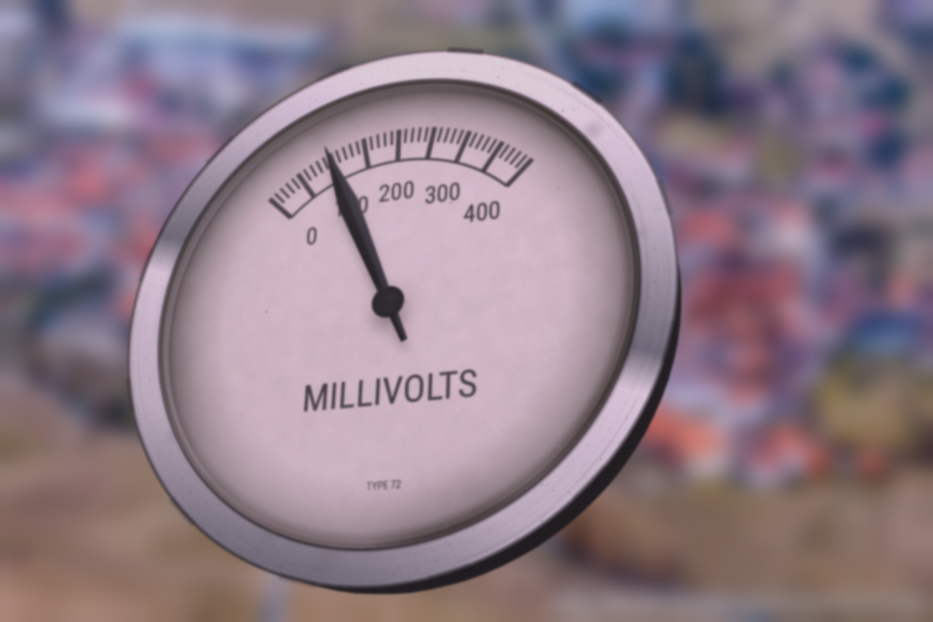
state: 100 mV
